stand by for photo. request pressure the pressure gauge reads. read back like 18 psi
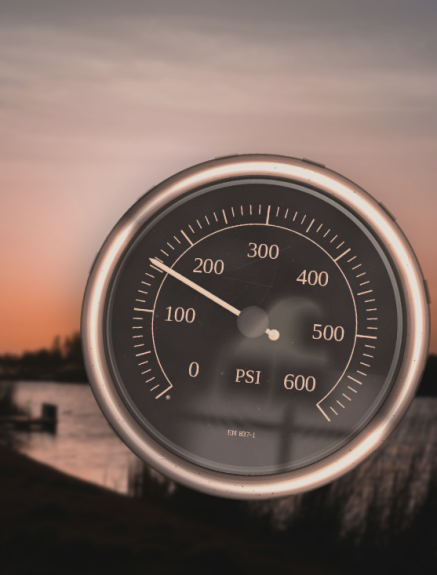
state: 155 psi
